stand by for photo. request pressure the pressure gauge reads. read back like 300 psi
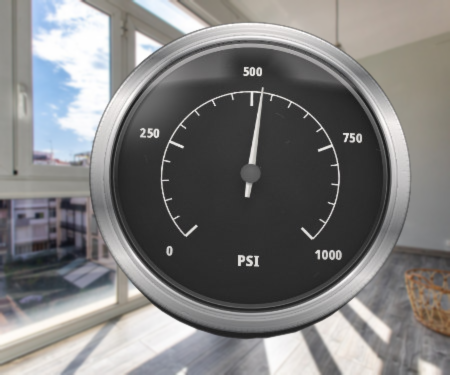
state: 525 psi
